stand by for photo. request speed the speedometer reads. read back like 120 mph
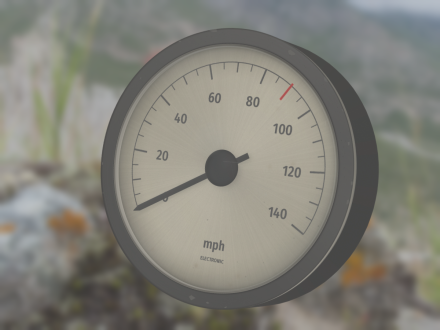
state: 0 mph
